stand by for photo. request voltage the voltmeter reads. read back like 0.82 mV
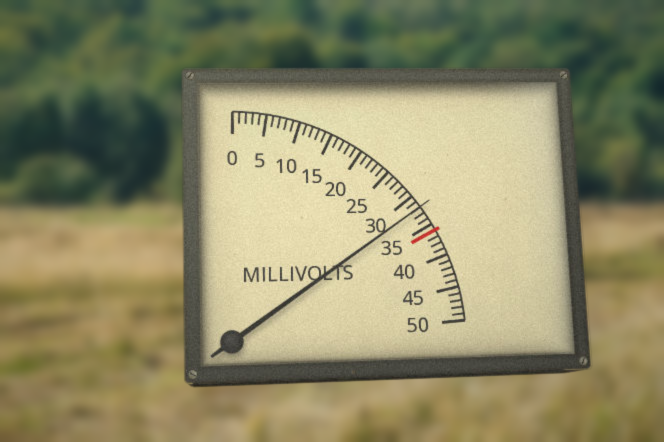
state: 32 mV
